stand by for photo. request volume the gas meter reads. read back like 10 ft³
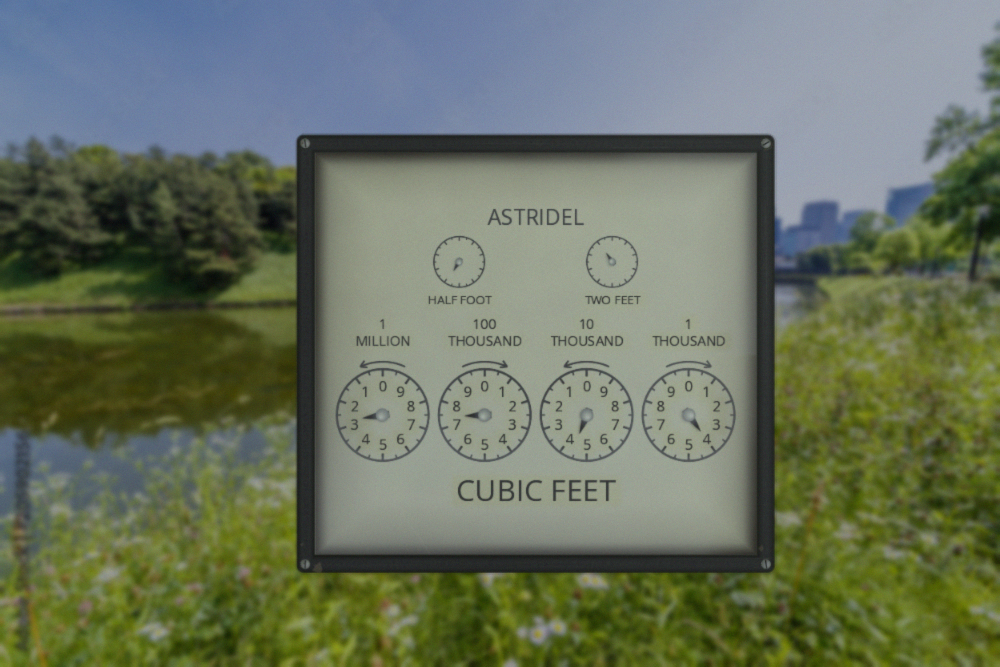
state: 274400 ft³
